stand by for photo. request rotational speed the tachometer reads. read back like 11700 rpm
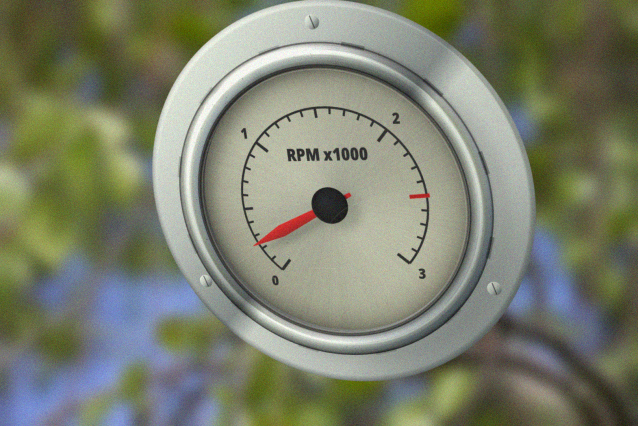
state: 250 rpm
